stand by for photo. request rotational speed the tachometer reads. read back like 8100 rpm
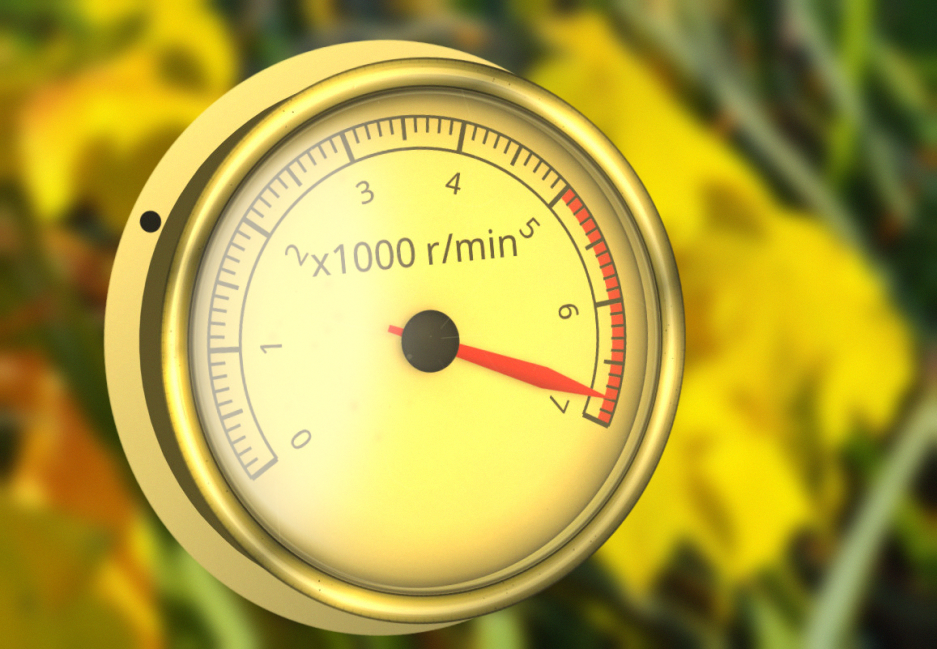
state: 6800 rpm
